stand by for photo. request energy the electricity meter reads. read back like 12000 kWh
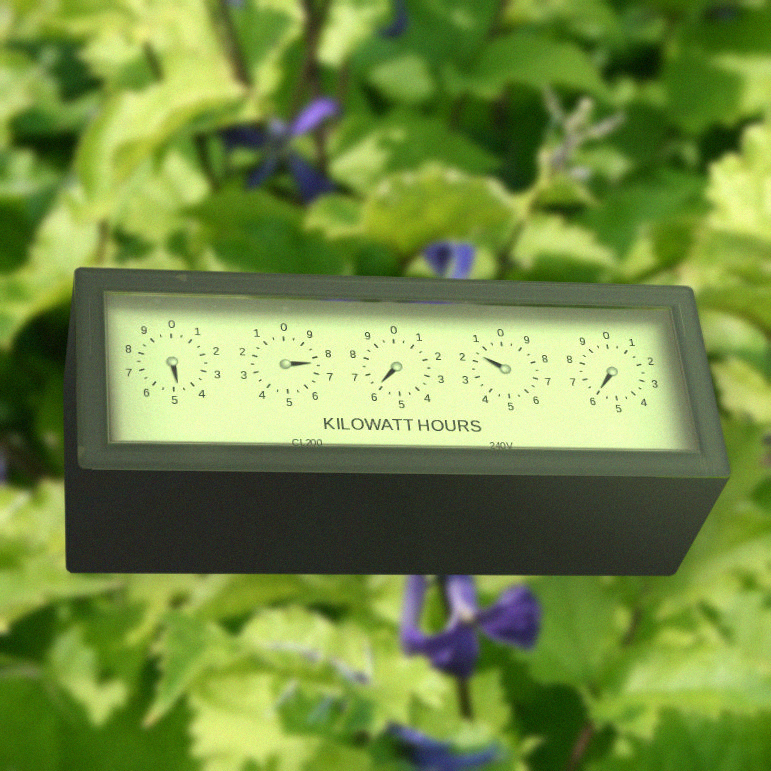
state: 47616 kWh
